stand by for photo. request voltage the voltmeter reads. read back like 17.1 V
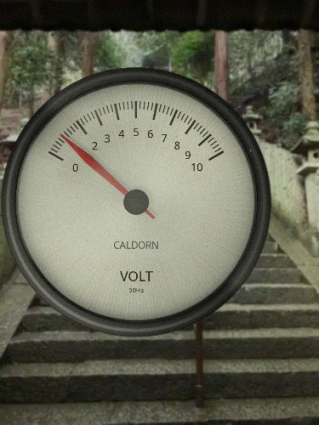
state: 1 V
